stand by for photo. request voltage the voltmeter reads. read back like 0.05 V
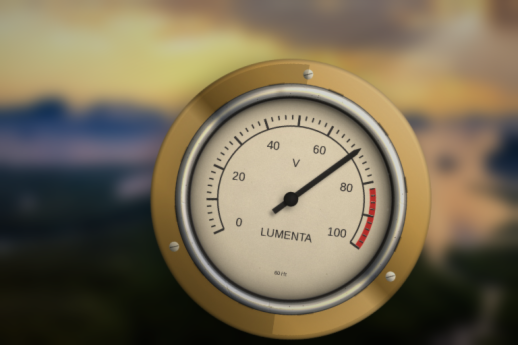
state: 70 V
